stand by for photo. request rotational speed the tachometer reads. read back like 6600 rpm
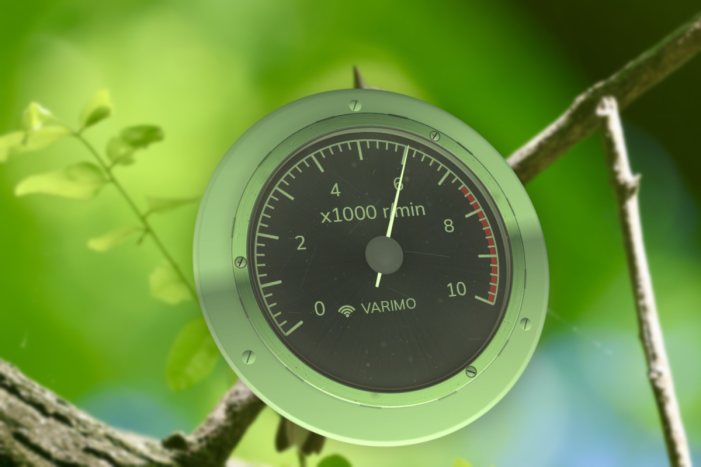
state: 6000 rpm
